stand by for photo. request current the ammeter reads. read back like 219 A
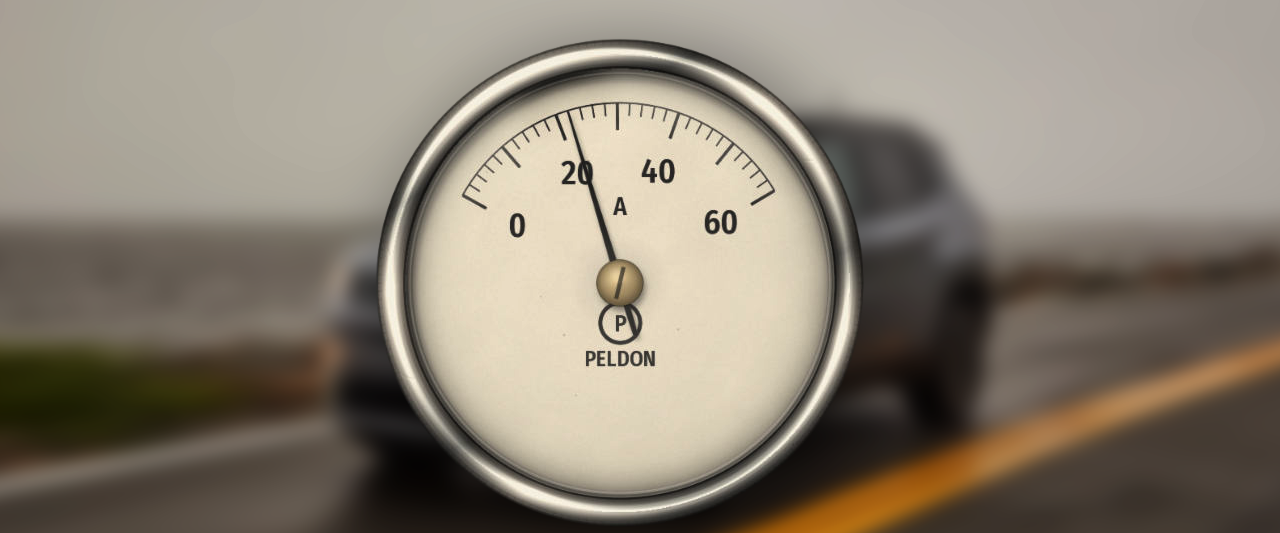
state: 22 A
